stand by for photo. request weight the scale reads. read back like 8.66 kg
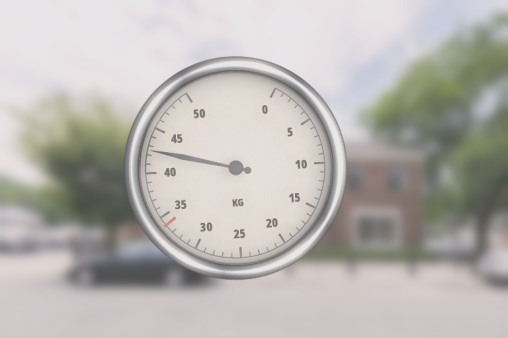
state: 42.5 kg
